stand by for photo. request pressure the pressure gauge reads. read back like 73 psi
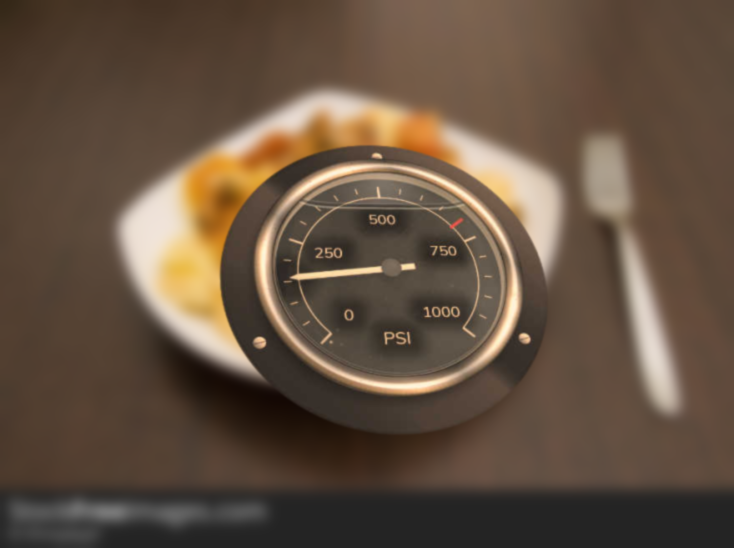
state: 150 psi
